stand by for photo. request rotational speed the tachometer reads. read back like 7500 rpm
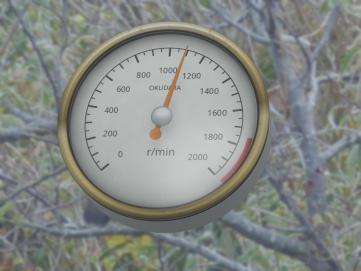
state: 1100 rpm
